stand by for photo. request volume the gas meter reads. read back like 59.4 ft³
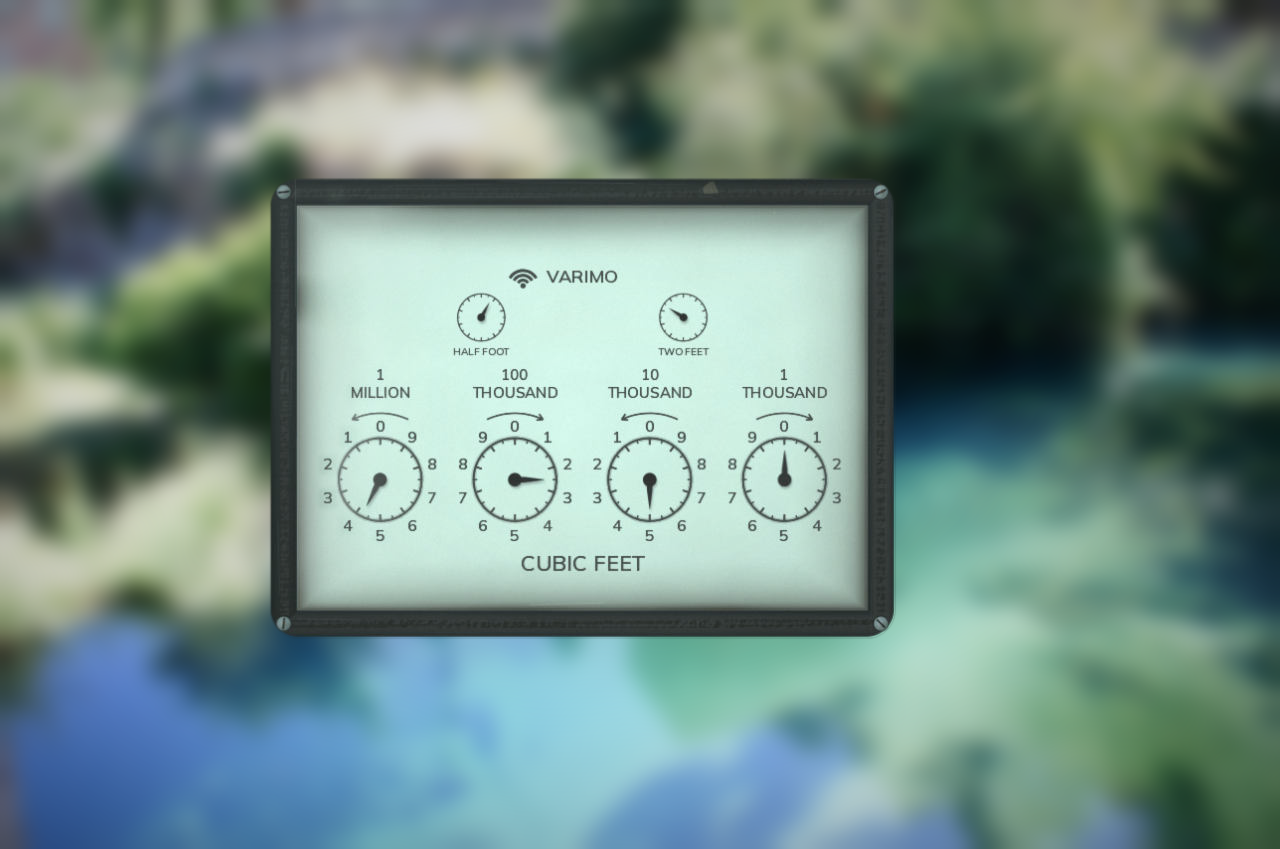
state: 425000 ft³
